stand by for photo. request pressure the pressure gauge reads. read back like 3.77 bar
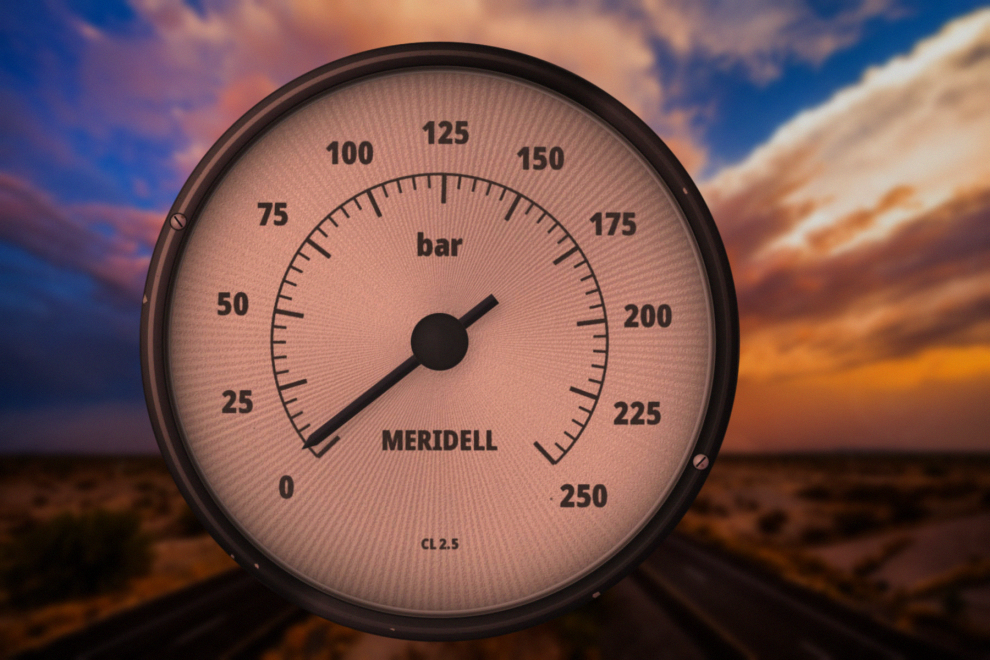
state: 5 bar
